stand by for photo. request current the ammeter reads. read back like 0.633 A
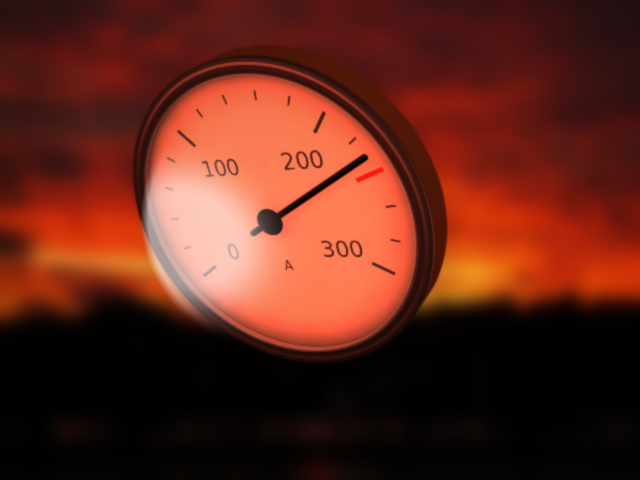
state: 230 A
